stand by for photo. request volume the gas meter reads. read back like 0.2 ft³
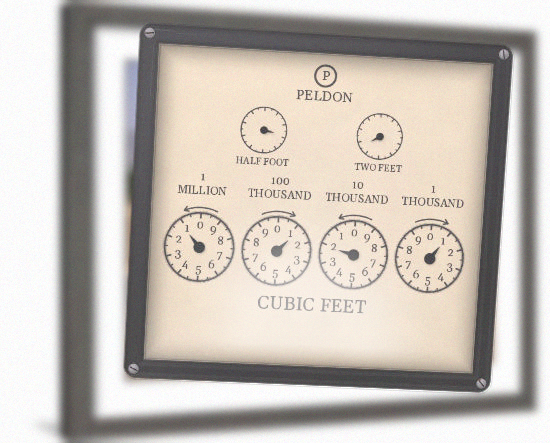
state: 112100 ft³
